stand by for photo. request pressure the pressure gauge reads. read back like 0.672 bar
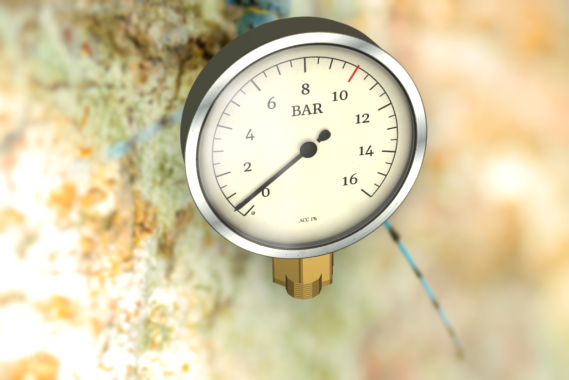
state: 0.5 bar
